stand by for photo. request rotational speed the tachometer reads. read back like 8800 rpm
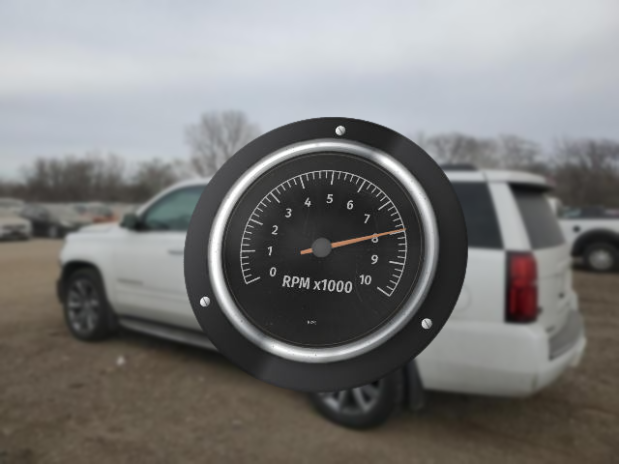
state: 8000 rpm
